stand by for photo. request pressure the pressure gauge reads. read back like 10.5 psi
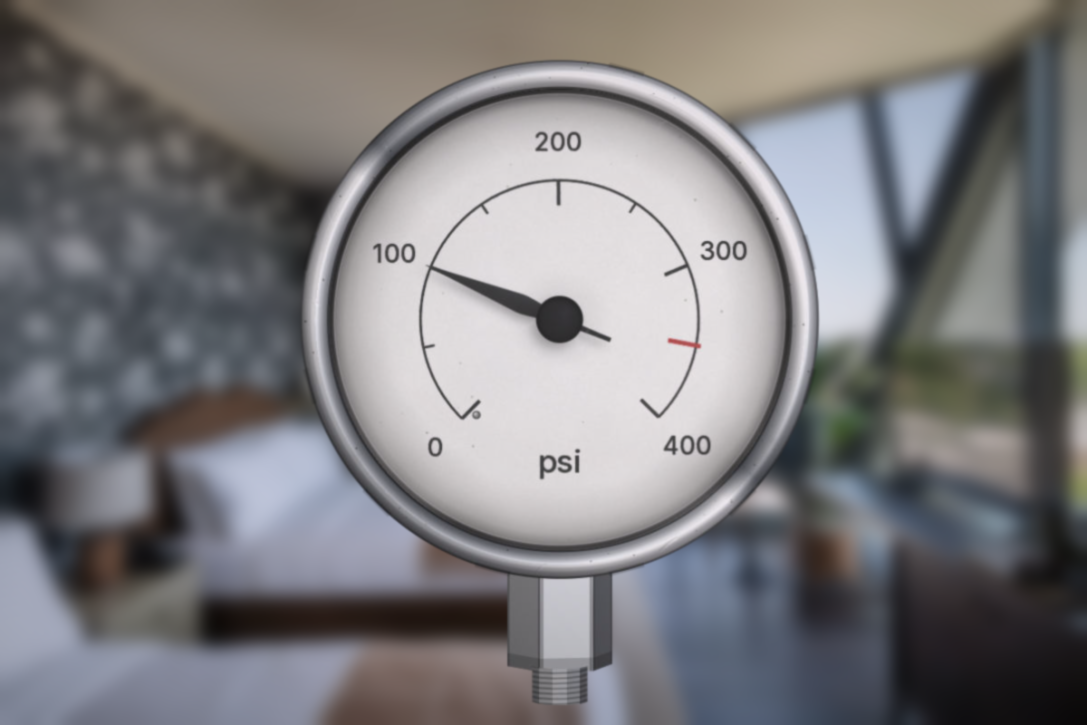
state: 100 psi
